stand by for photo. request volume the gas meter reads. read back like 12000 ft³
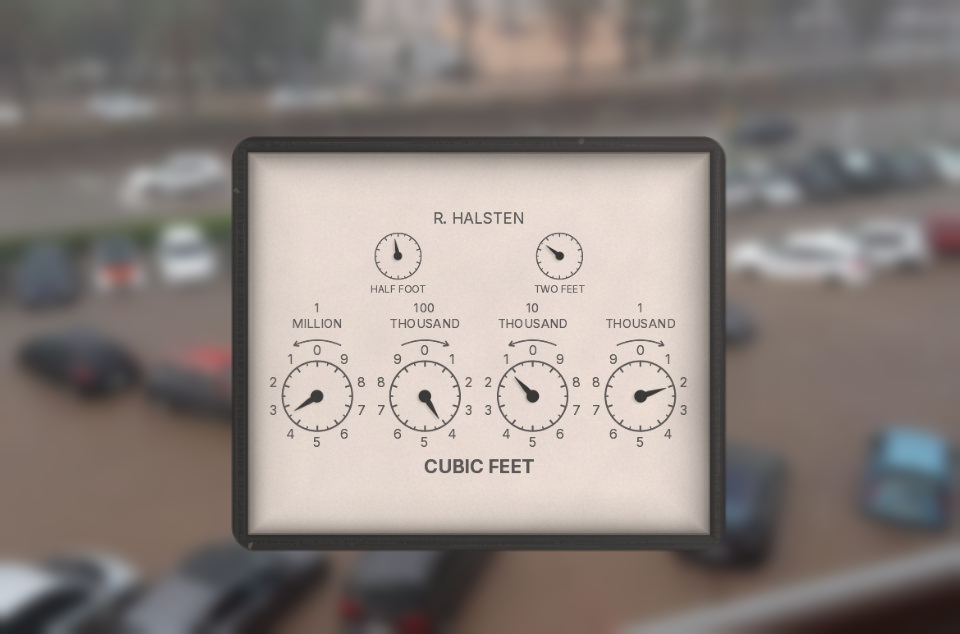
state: 341200 ft³
